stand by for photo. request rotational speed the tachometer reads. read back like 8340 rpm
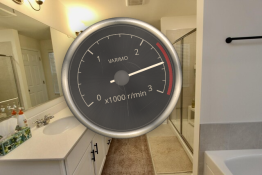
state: 2500 rpm
